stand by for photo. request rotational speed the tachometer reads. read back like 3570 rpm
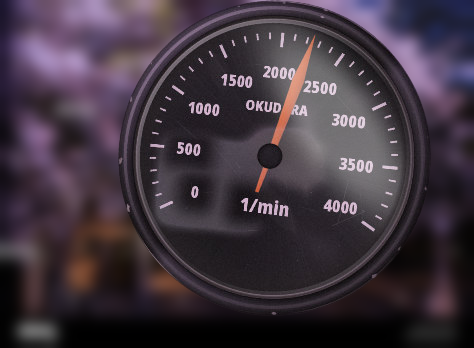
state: 2250 rpm
